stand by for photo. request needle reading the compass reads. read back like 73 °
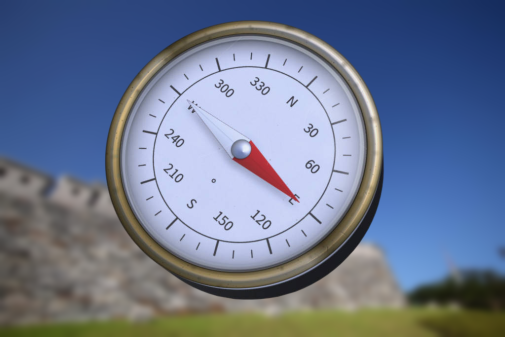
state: 90 °
